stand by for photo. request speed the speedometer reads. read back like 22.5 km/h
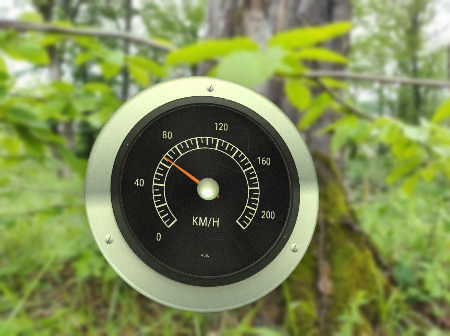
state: 65 km/h
